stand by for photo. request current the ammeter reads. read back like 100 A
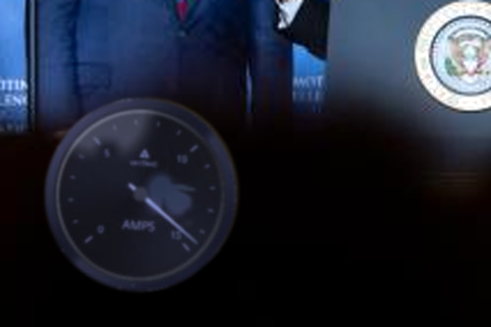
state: 14.5 A
